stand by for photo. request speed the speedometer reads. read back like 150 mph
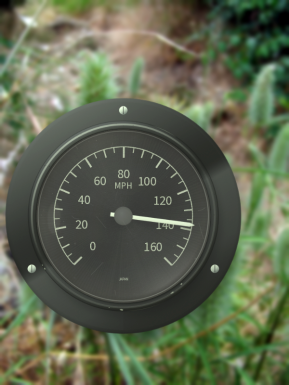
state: 137.5 mph
